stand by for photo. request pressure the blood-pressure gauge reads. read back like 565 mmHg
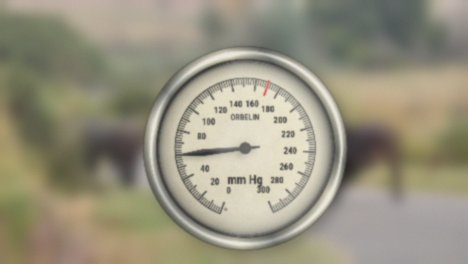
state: 60 mmHg
